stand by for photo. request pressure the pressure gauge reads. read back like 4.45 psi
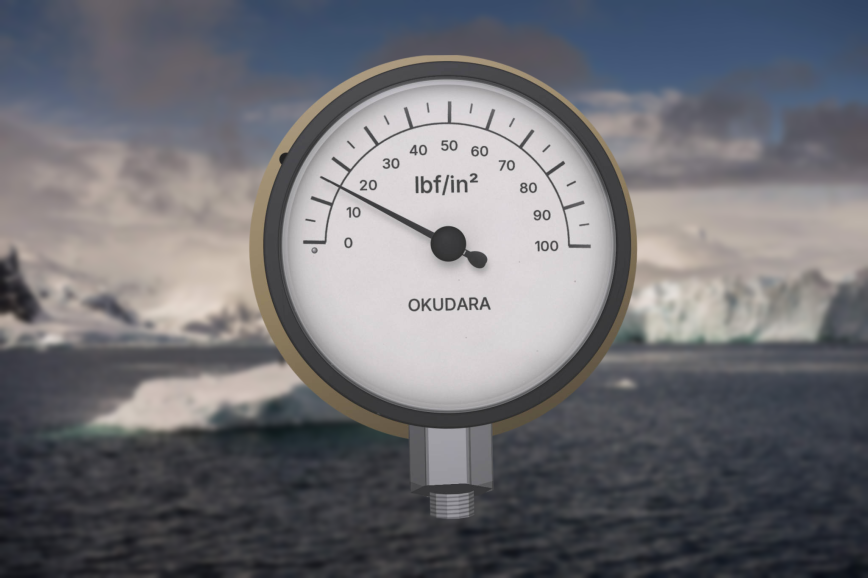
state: 15 psi
